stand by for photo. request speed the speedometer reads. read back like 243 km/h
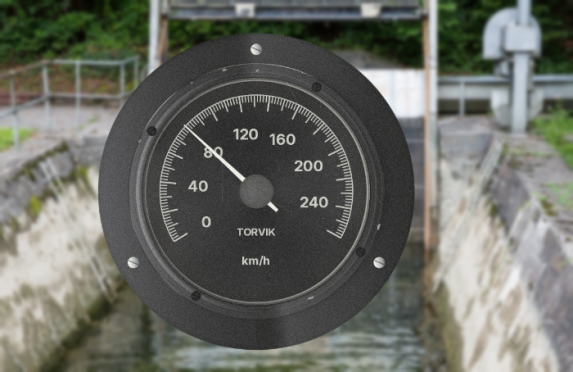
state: 80 km/h
